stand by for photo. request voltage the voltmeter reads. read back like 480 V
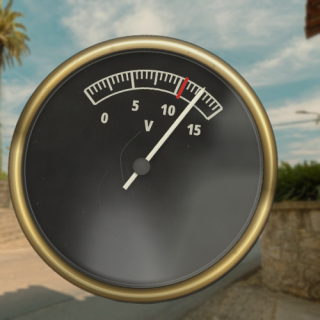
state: 12.5 V
